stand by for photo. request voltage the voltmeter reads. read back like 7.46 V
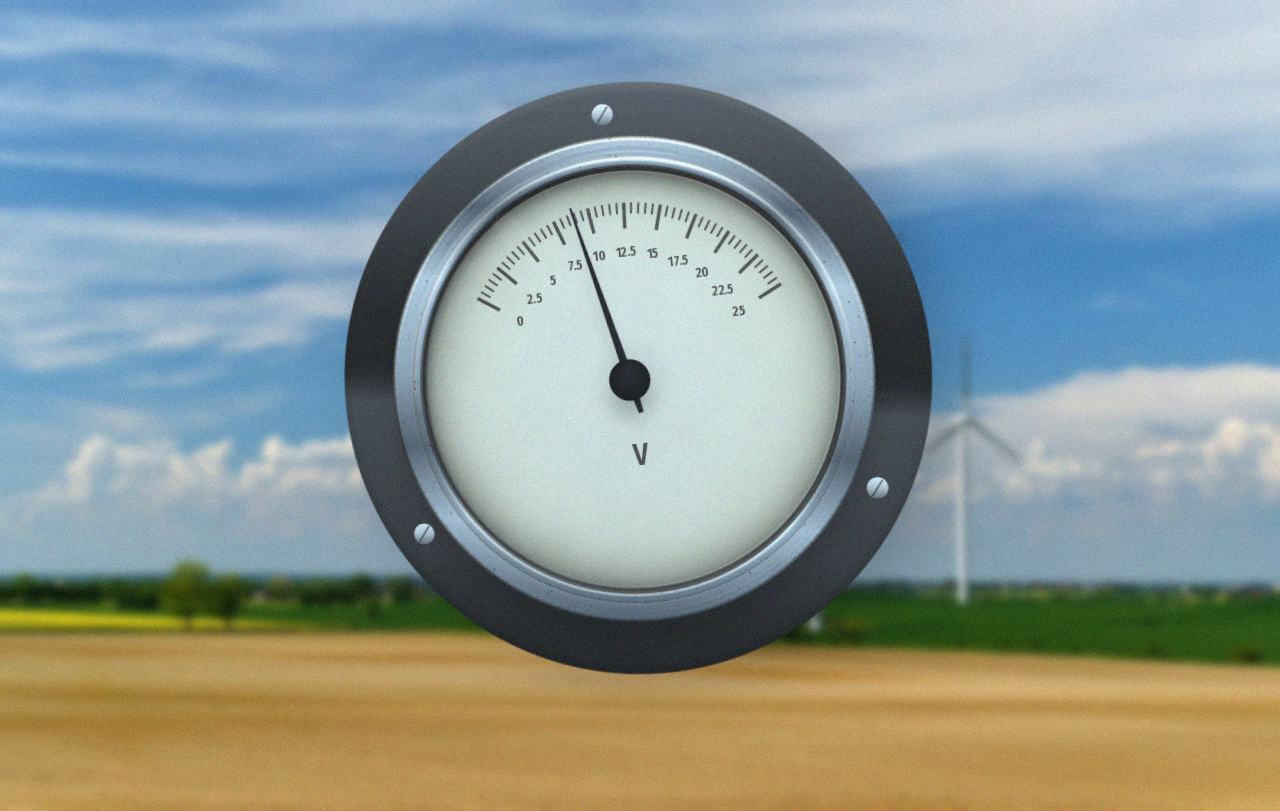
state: 9 V
